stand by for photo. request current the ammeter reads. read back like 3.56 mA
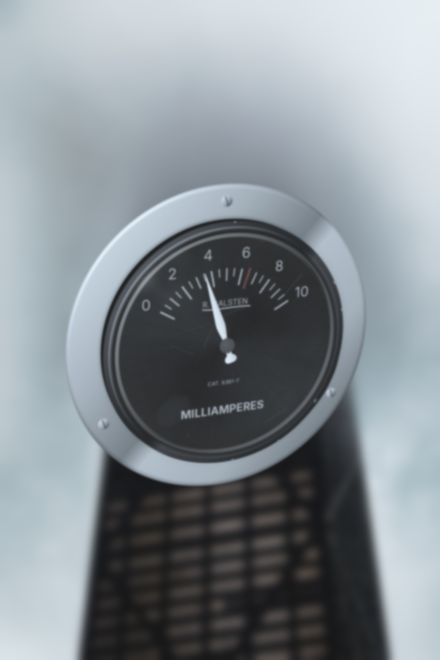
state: 3.5 mA
